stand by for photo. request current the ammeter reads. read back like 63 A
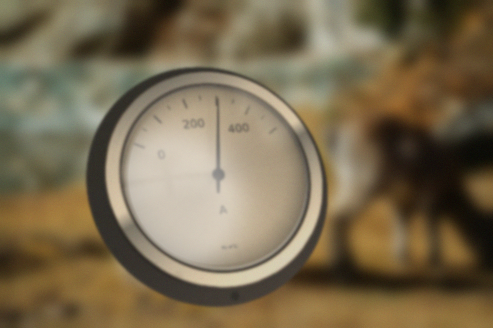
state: 300 A
